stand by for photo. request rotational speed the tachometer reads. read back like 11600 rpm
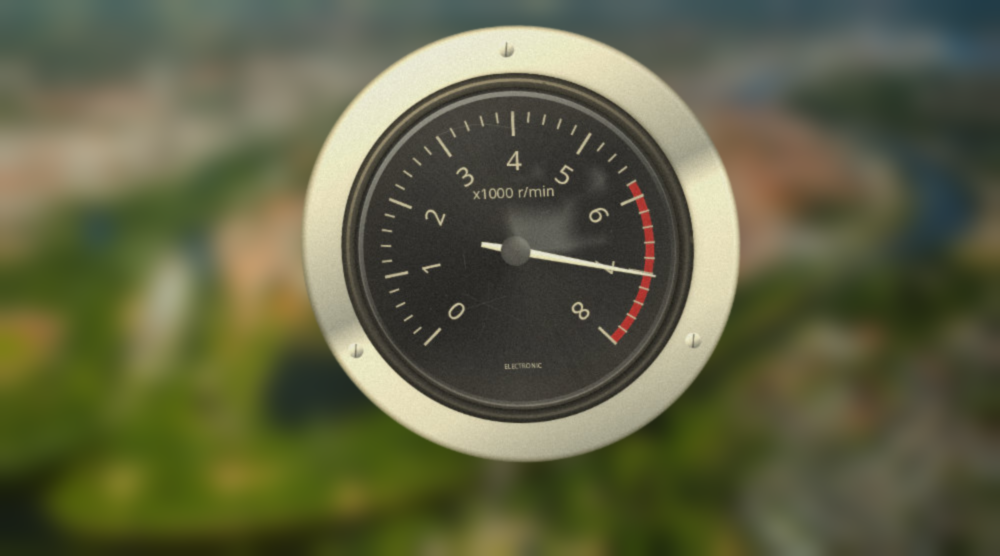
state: 7000 rpm
